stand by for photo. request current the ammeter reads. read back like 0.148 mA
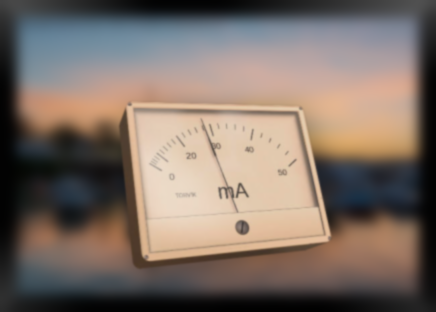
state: 28 mA
